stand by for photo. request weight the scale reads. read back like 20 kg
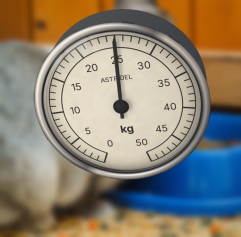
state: 25 kg
